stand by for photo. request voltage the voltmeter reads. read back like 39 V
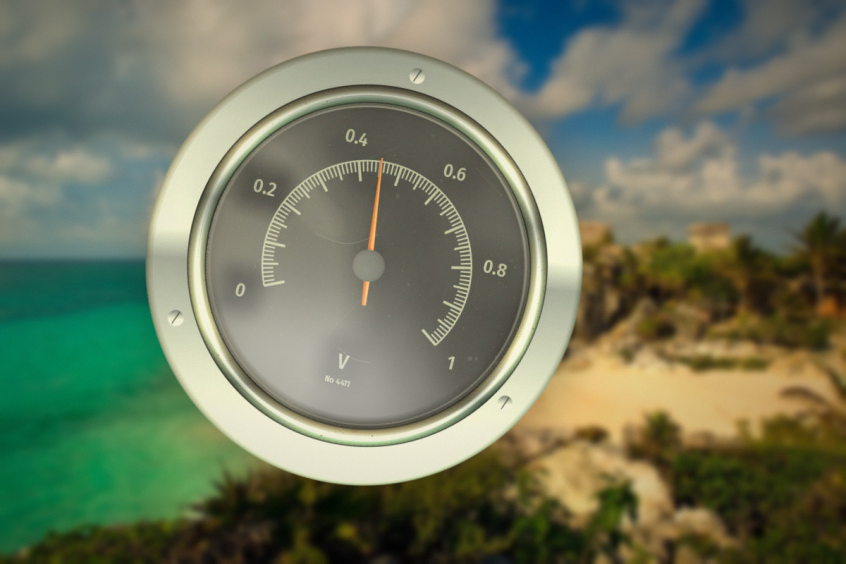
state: 0.45 V
